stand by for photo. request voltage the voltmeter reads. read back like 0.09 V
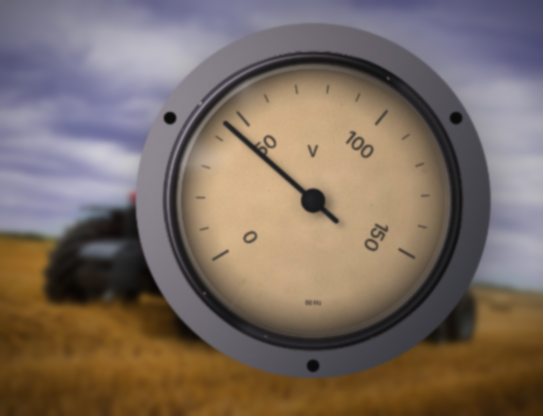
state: 45 V
